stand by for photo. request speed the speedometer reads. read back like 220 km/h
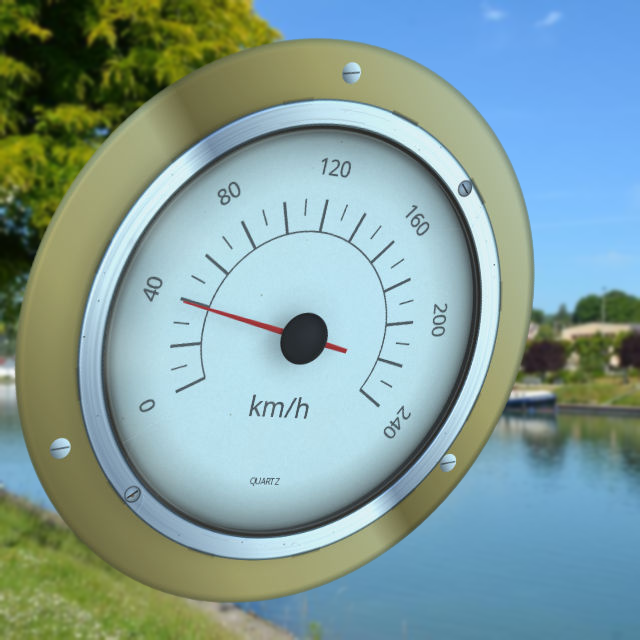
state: 40 km/h
